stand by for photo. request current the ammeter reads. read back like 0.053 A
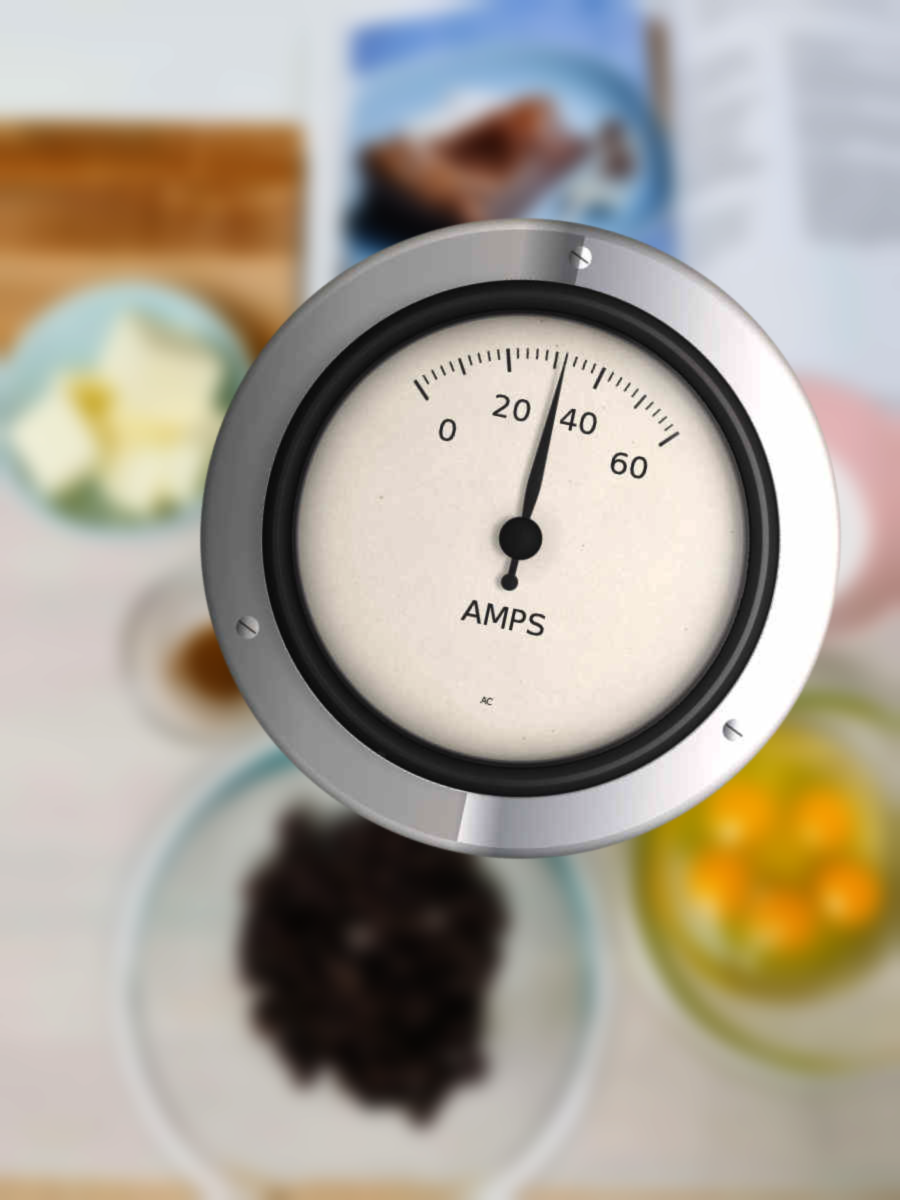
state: 32 A
